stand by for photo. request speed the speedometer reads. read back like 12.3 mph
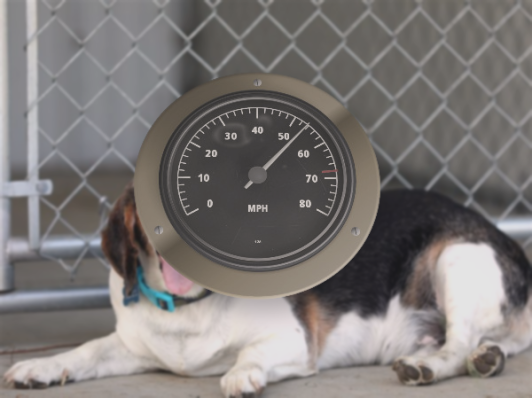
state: 54 mph
